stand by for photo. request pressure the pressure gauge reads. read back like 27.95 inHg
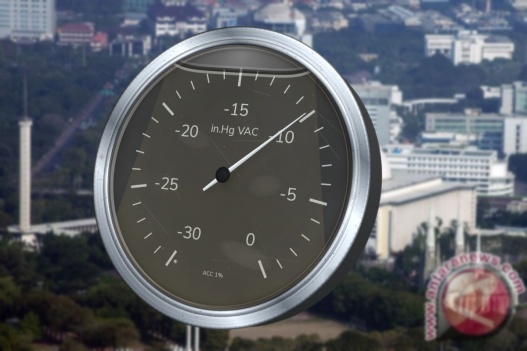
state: -10 inHg
